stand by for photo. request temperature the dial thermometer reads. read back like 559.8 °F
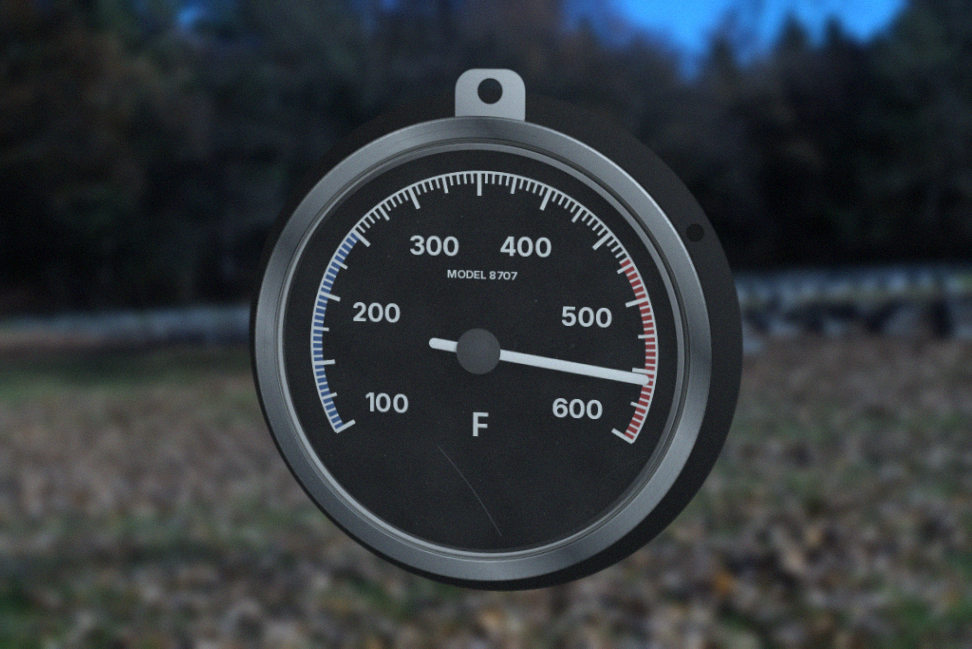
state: 555 °F
